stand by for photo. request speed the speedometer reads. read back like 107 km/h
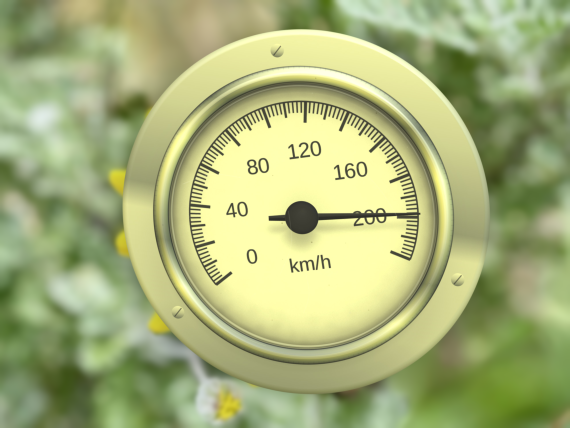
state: 198 km/h
